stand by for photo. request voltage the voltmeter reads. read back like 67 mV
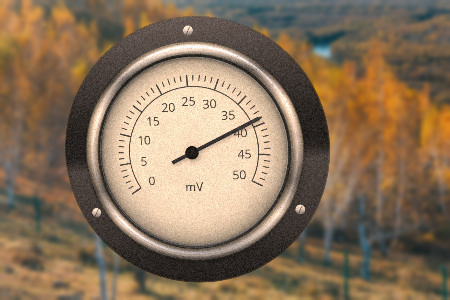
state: 39 mV
